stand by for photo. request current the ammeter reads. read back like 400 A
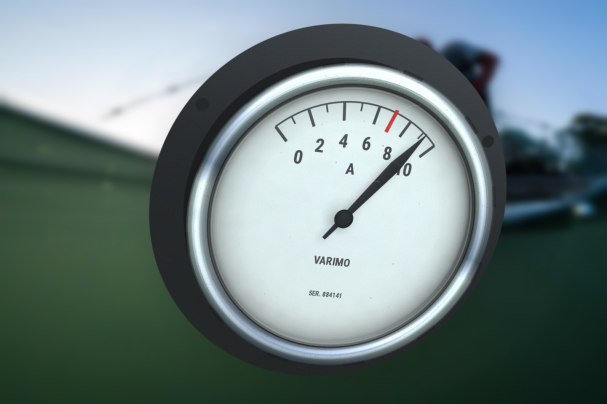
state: 9 A
